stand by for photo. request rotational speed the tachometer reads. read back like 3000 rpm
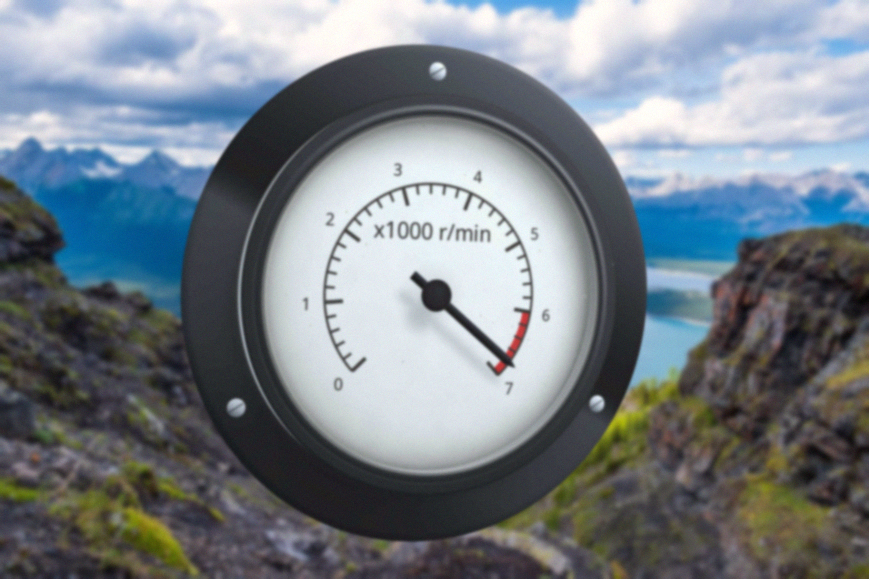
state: 6800 rpm
